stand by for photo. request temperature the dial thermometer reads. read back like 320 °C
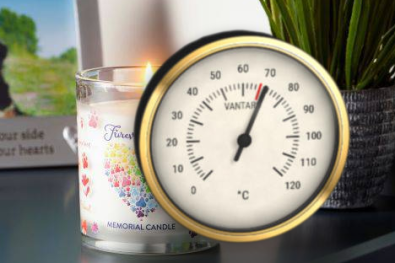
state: 70 °C
